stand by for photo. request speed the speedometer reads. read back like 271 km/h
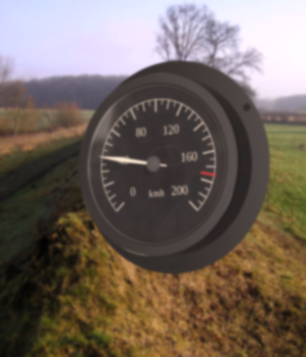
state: 40 km/h
